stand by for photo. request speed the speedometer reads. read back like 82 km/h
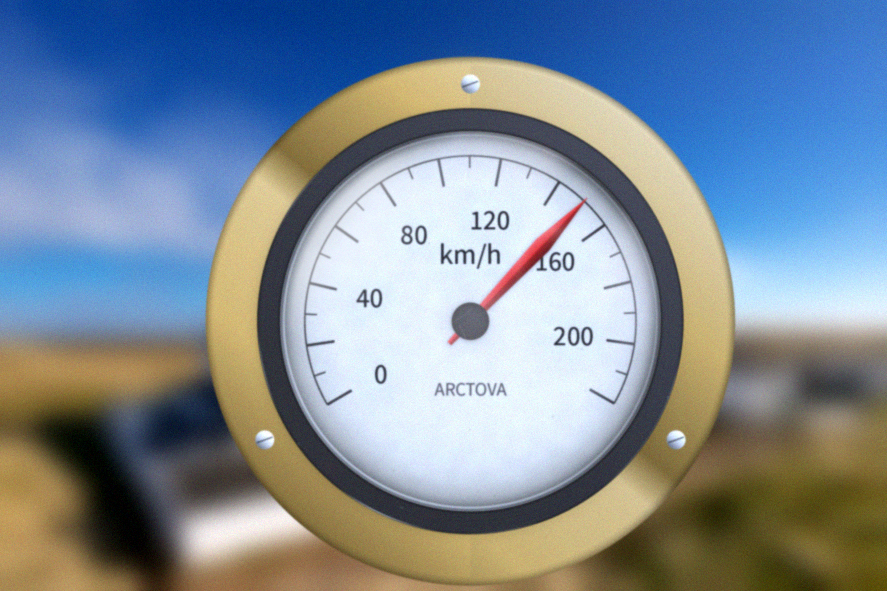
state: 150 km/h
